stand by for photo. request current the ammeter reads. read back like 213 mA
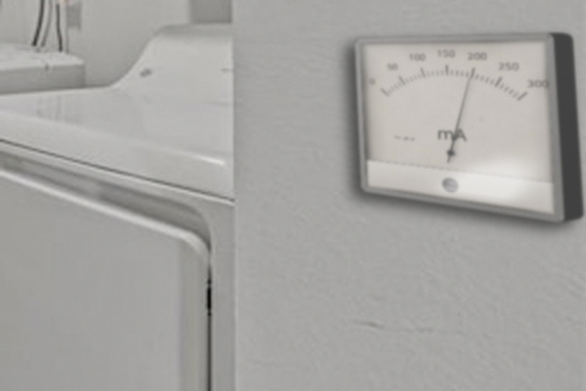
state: 200 mA
